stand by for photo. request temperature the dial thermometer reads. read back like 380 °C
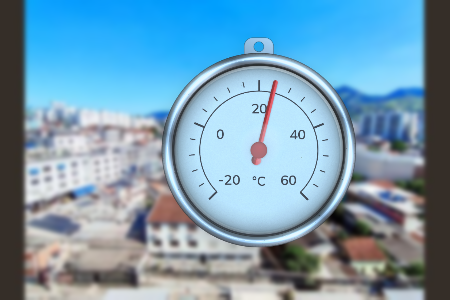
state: 24 °C
